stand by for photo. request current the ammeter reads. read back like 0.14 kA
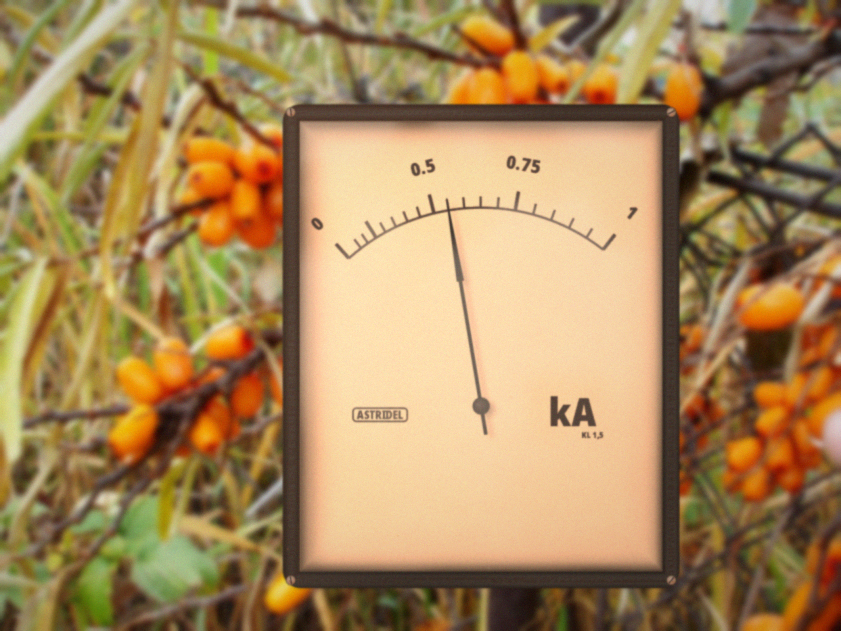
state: 0.55 kA
